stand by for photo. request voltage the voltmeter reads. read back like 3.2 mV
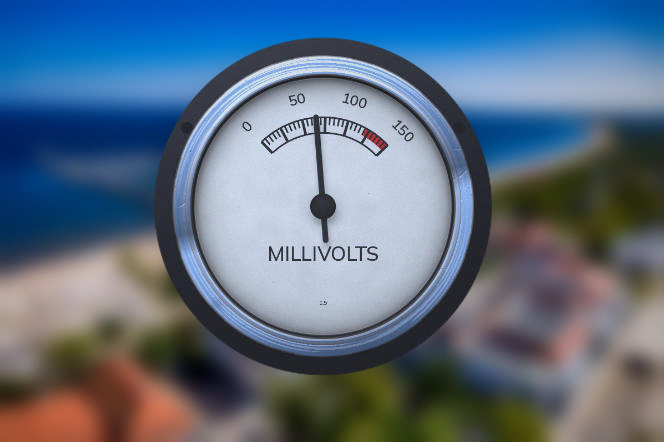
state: 65 mV
